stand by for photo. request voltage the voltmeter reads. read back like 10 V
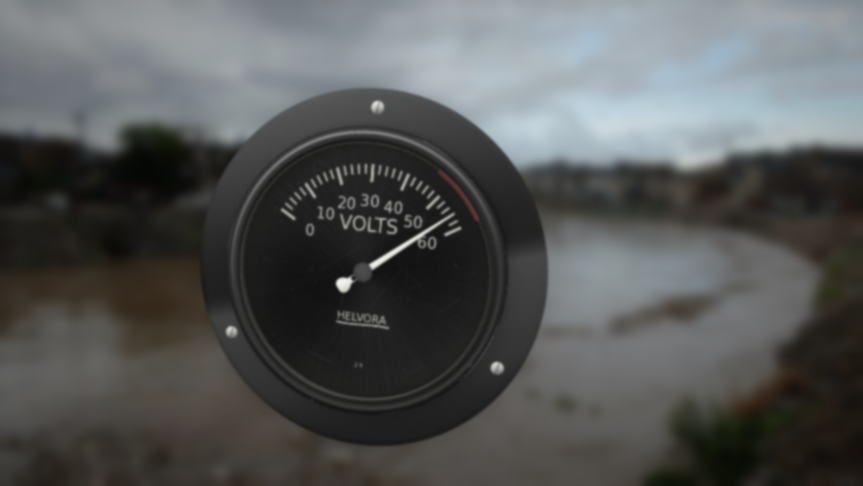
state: 56 V
